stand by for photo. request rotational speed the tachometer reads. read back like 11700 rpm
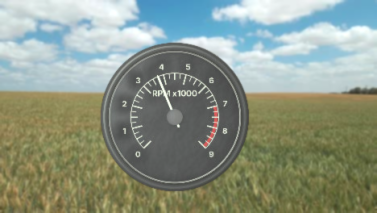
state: 3750 rpm
